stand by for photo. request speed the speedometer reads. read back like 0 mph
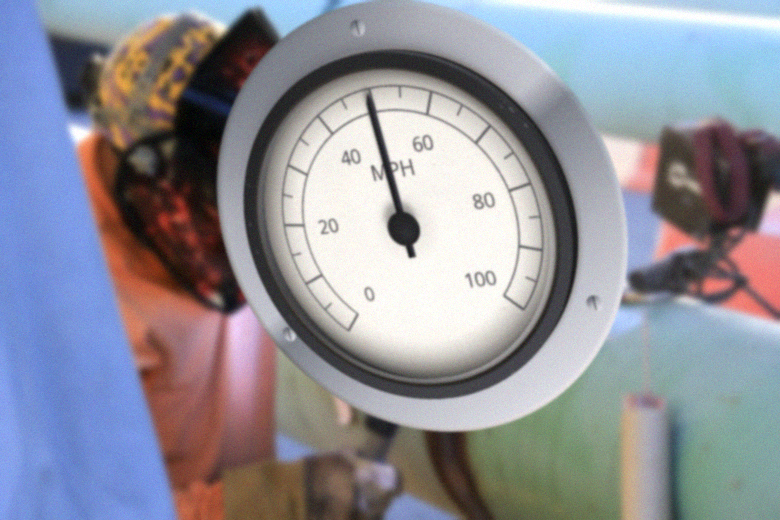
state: 50 mph
